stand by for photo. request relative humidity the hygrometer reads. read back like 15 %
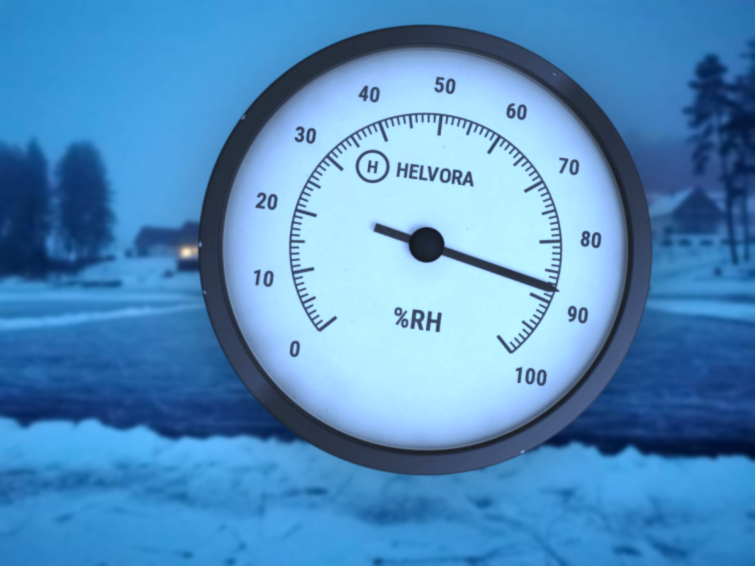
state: 88 %
